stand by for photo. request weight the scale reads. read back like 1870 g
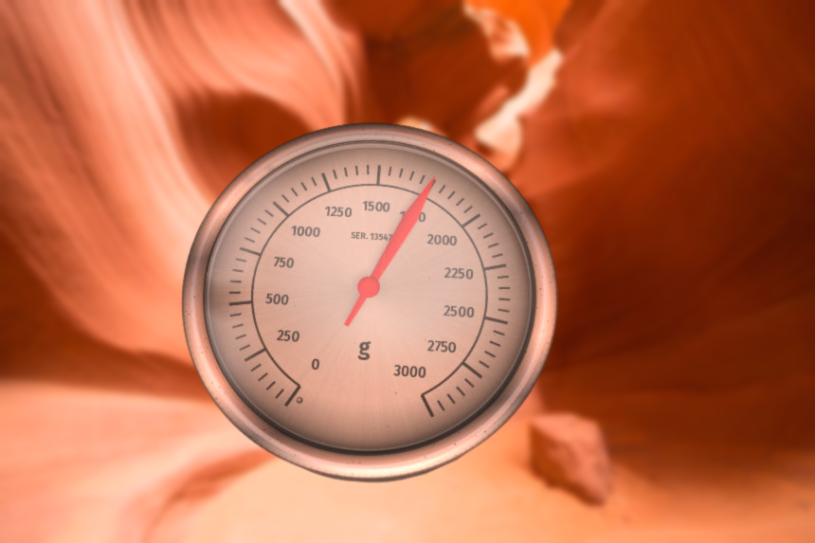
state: 1750 g
